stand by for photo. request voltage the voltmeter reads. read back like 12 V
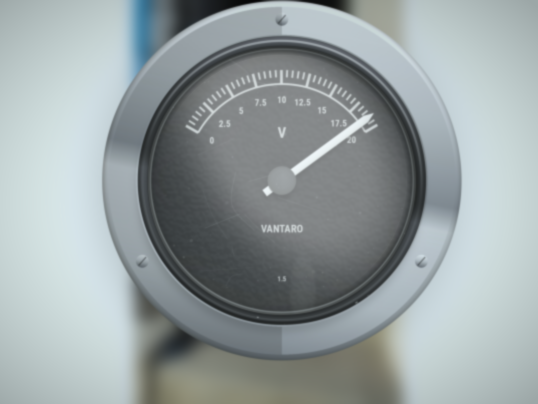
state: 19 V
